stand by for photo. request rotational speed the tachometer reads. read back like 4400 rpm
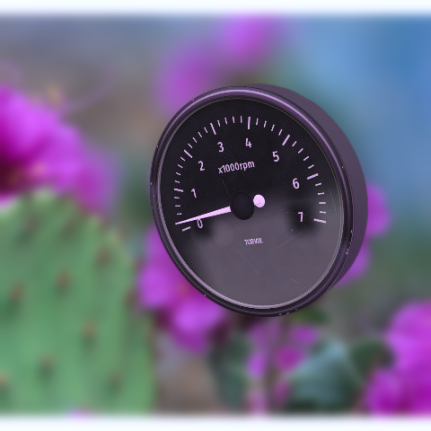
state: 200 rpm
